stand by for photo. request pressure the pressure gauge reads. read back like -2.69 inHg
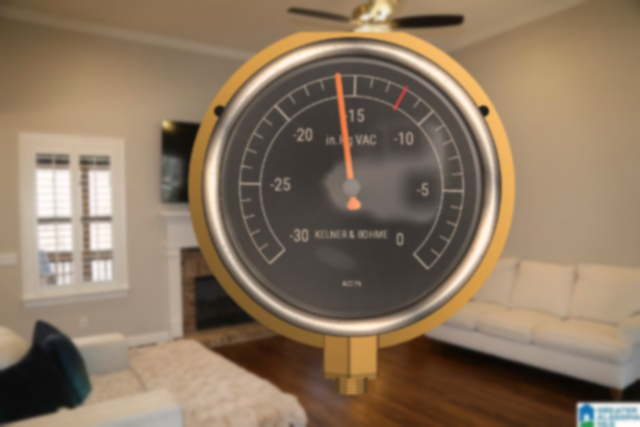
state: -16 inHg
